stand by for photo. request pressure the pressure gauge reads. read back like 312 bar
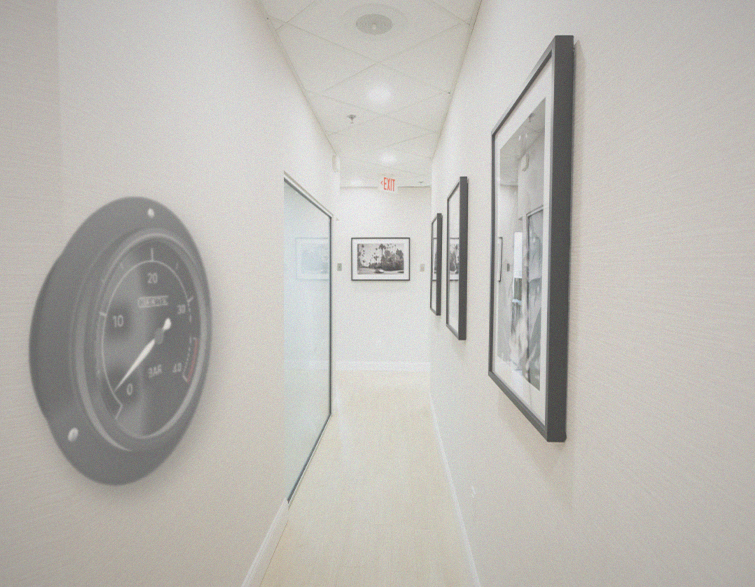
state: 2.5 bar
